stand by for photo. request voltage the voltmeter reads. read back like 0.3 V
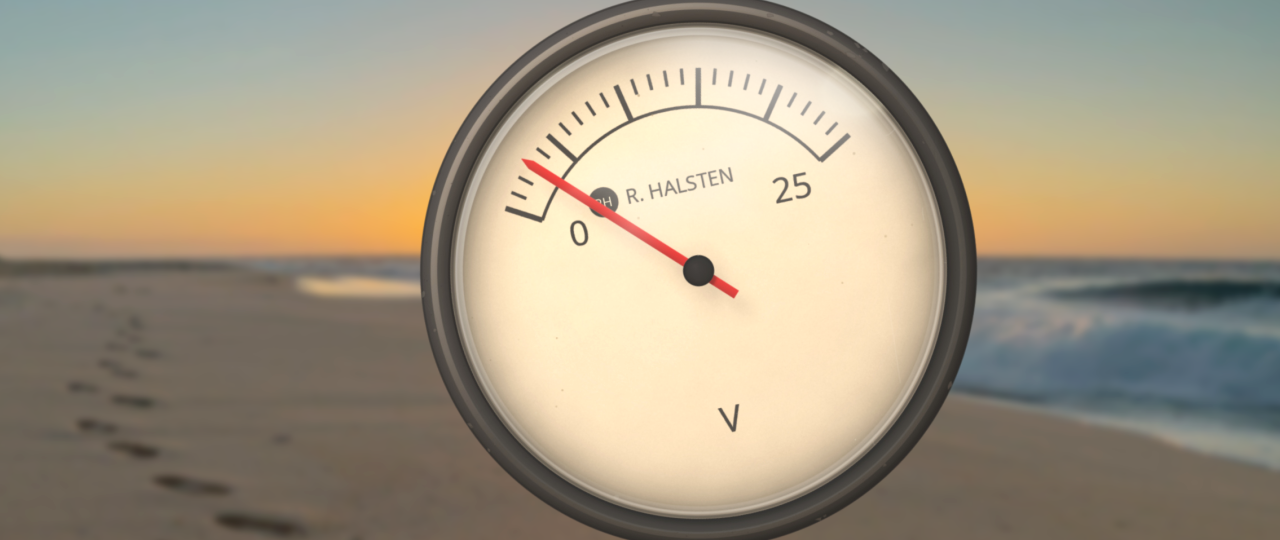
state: 3 V
